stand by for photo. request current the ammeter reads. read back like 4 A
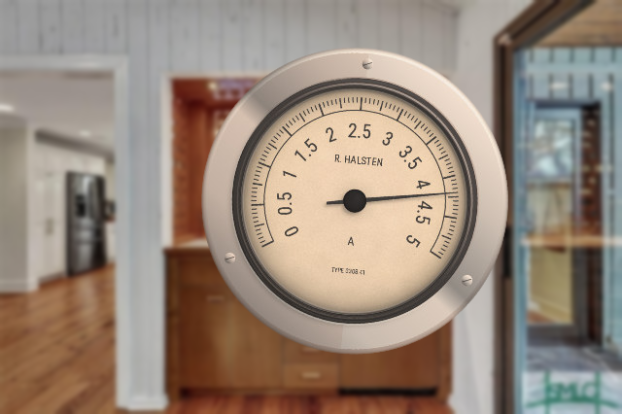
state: 4.2 A
